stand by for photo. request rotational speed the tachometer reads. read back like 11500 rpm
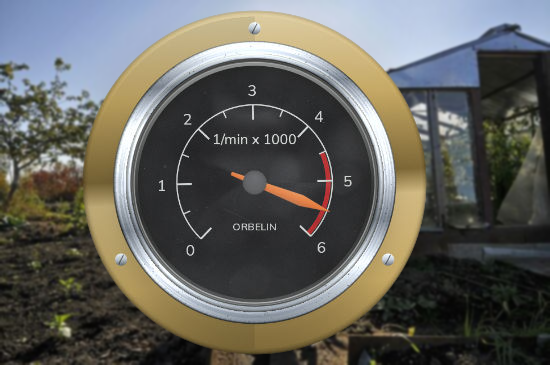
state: 5500 rpm
